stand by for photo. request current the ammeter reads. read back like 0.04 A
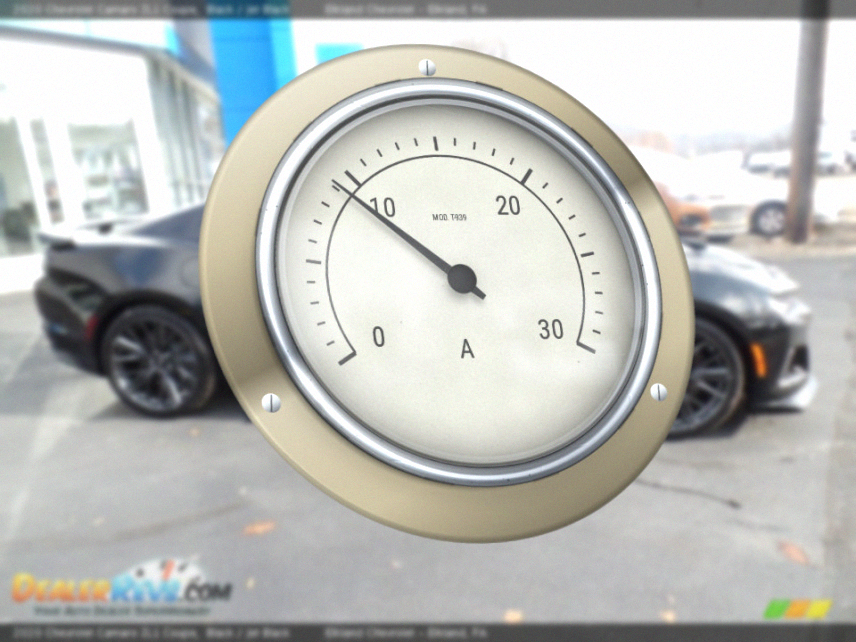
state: 9 A
